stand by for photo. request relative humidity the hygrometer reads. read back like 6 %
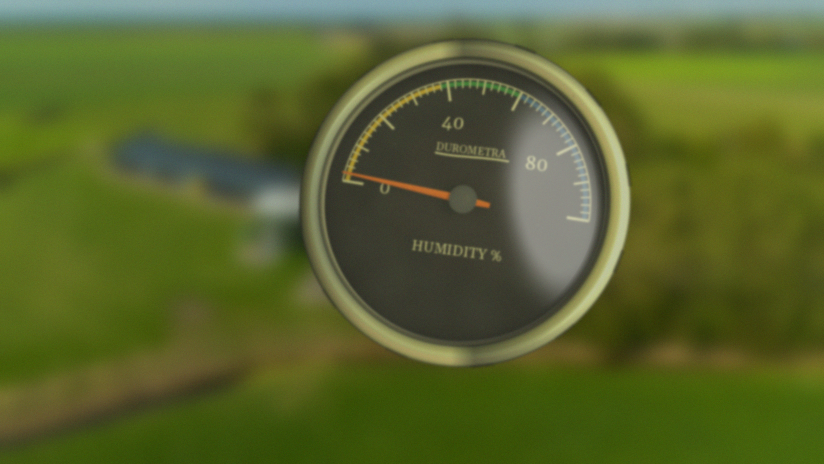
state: 2 %
